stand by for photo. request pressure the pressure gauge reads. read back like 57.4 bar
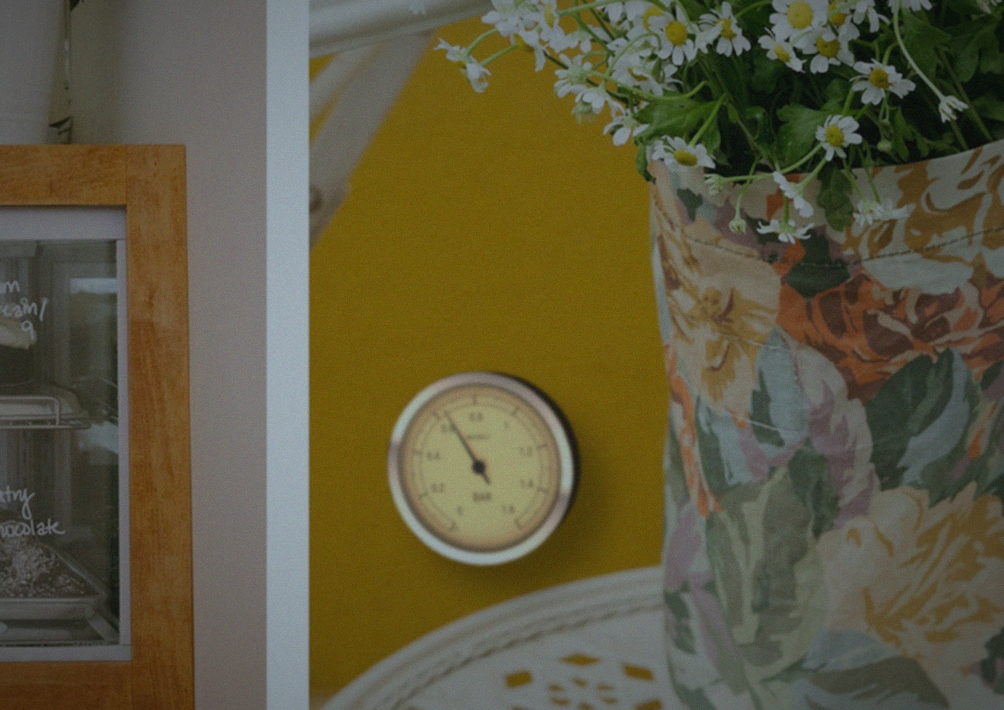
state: 0.65 bar
